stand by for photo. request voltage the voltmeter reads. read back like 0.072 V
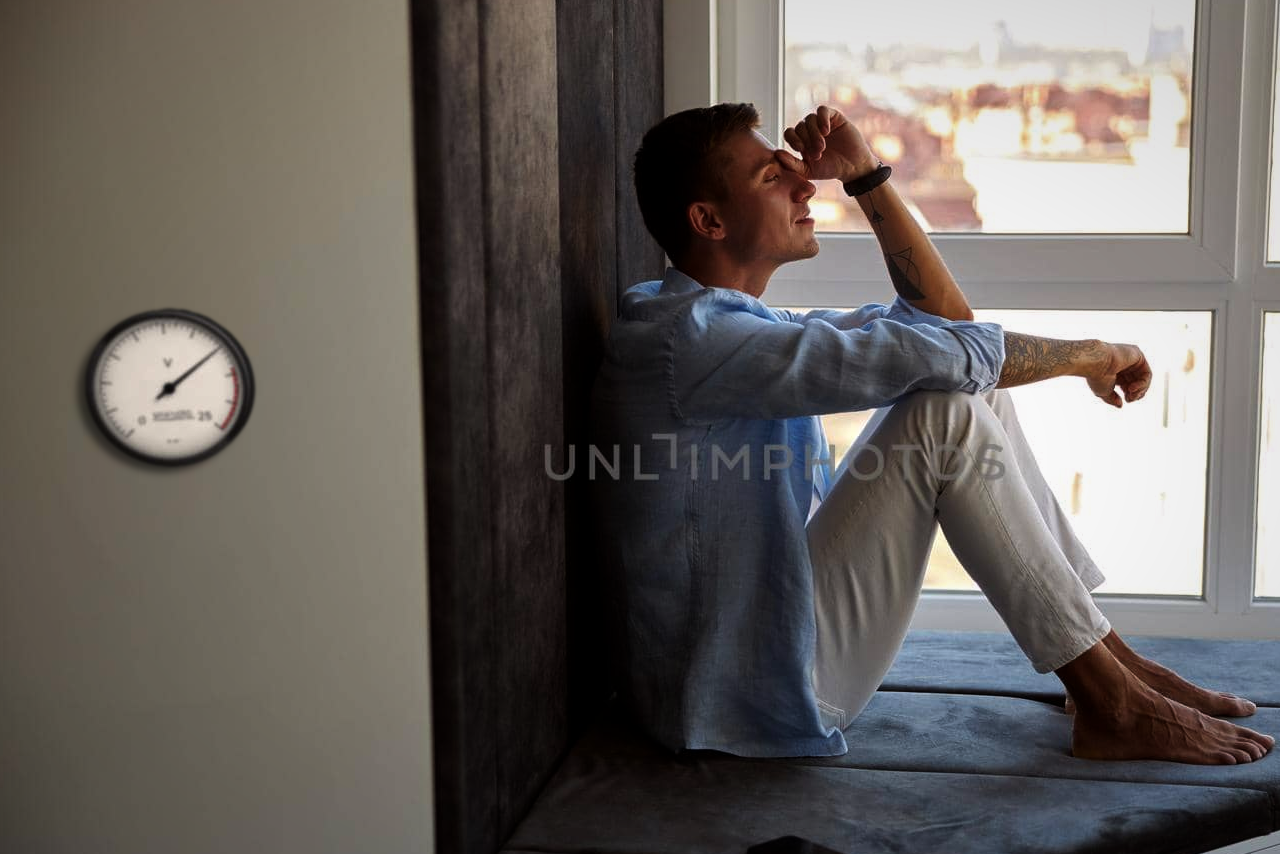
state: 17.5 V
